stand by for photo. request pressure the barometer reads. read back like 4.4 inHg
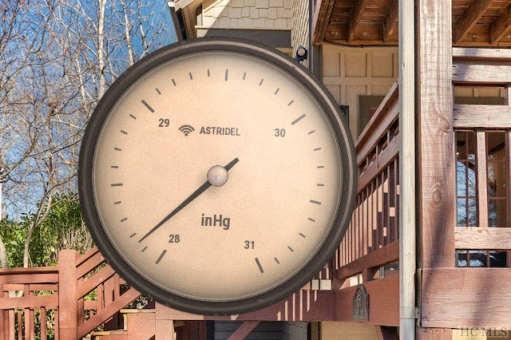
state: 28.15 inHg
